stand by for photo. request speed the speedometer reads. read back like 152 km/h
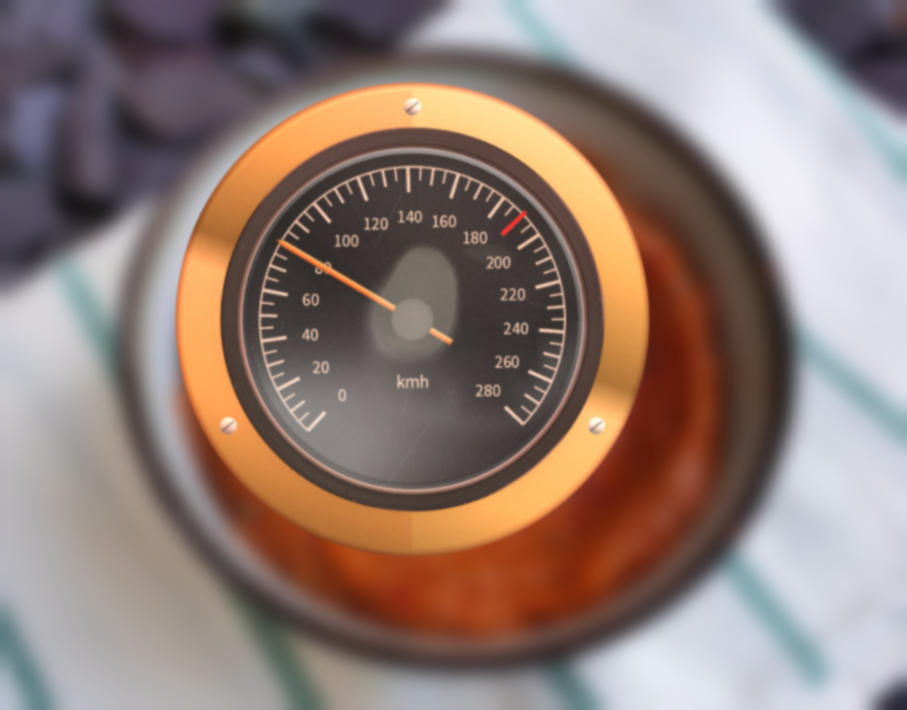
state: 80 km/h
